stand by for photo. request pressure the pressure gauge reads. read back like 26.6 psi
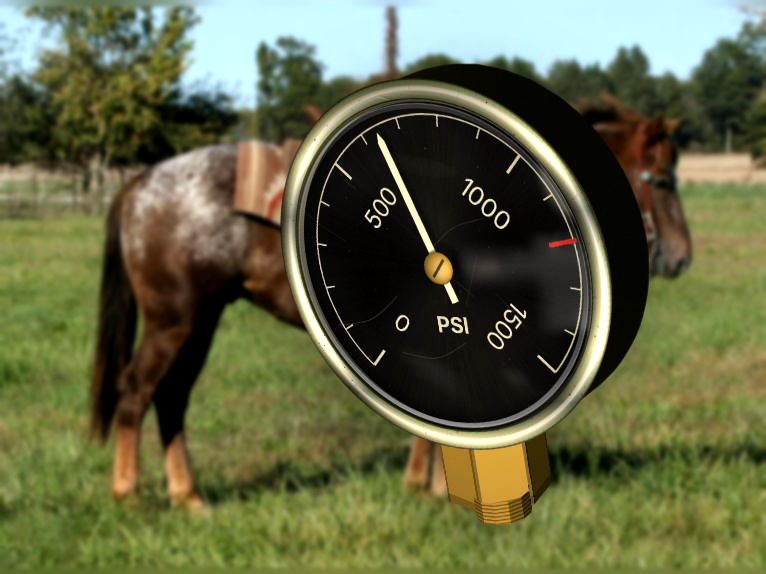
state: 650 psi
